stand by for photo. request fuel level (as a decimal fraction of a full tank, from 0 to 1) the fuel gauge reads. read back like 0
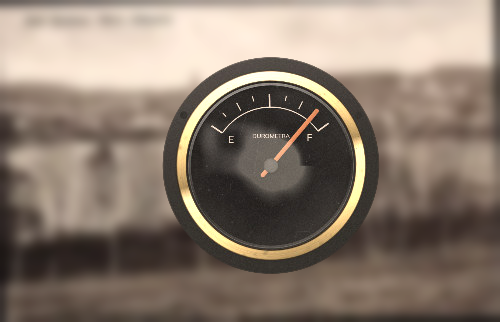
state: 0.875
